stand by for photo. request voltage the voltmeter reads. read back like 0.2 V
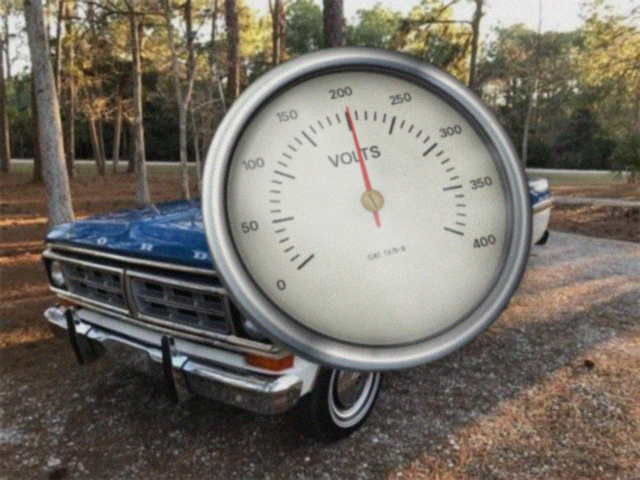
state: 200 V
